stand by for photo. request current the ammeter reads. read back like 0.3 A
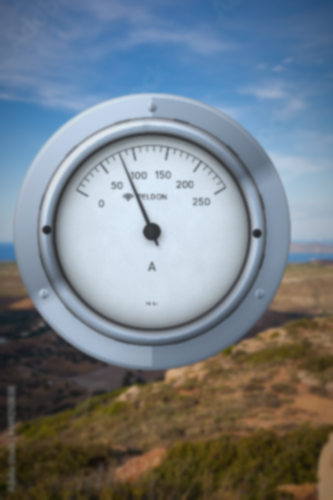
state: 80 A
